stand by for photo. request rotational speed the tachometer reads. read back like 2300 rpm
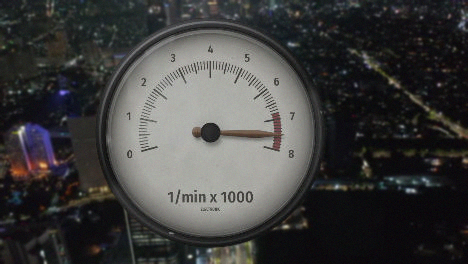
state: 7500 rpm
